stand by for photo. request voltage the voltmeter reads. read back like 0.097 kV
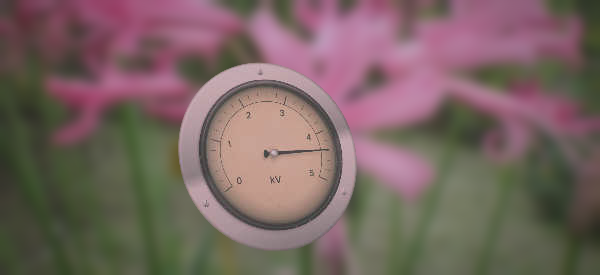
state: 4.4 kV
